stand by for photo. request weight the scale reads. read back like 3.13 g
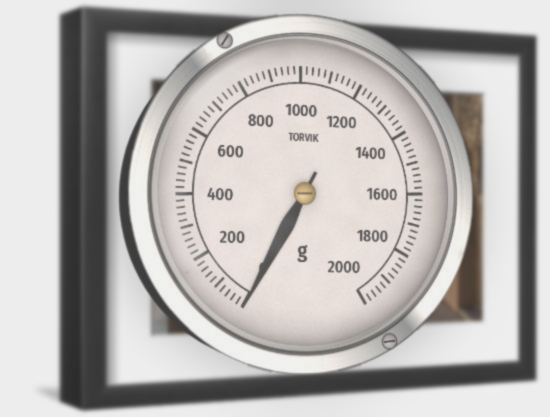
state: 0 g
